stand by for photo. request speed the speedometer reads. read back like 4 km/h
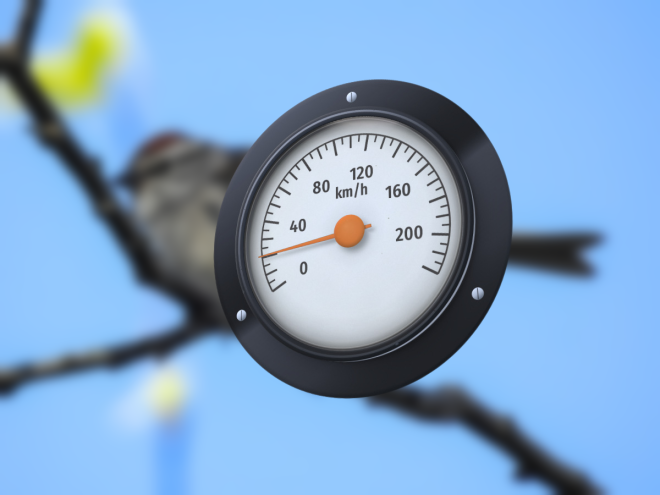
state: 20 km/h
